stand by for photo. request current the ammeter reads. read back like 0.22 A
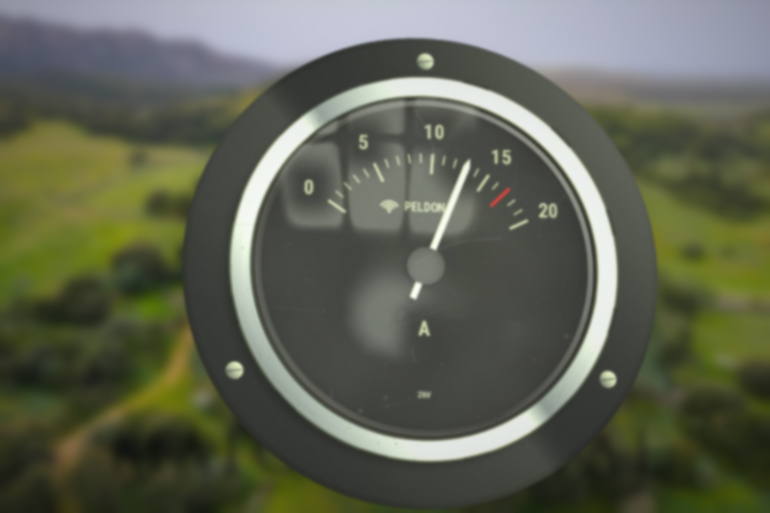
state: 13 A
